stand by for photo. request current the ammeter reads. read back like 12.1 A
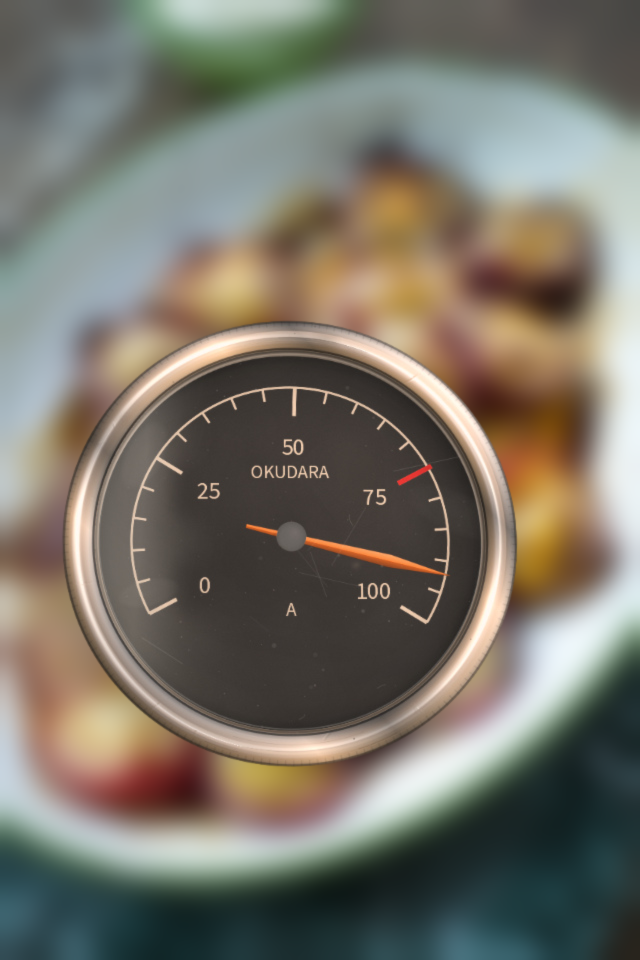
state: 92.5 A
